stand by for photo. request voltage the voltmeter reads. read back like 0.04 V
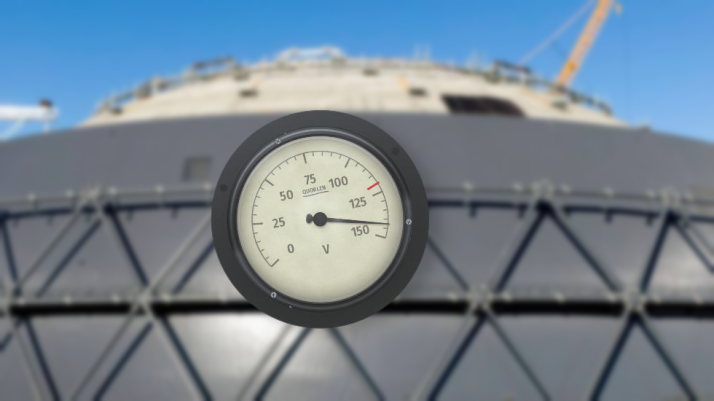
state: 142.5 V
